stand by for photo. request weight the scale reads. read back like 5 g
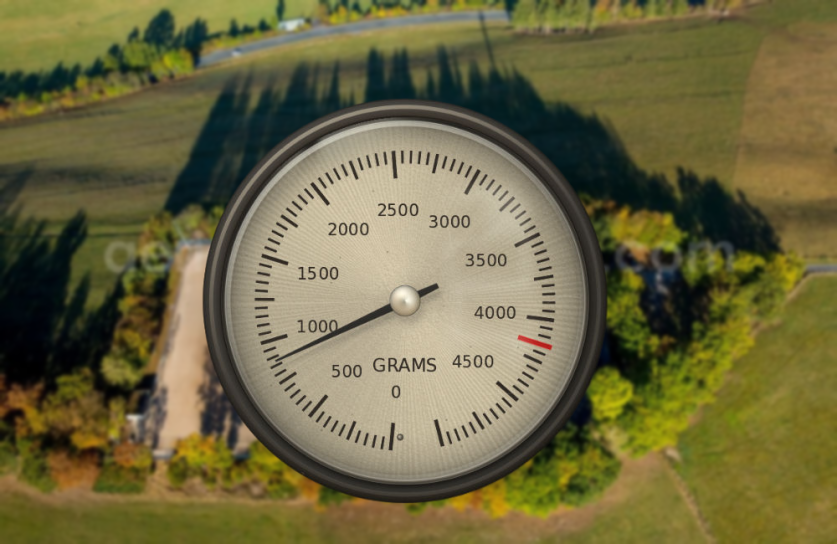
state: 875 g
